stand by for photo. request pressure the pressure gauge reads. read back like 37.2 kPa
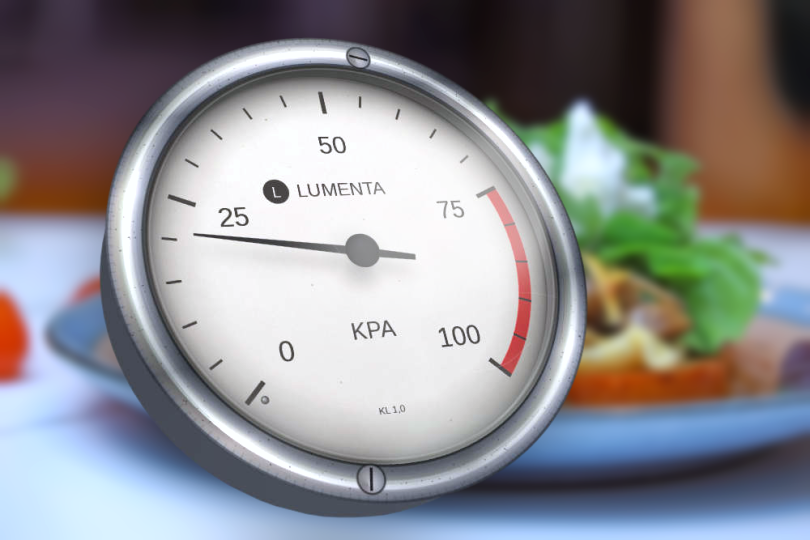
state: 20 kPa
